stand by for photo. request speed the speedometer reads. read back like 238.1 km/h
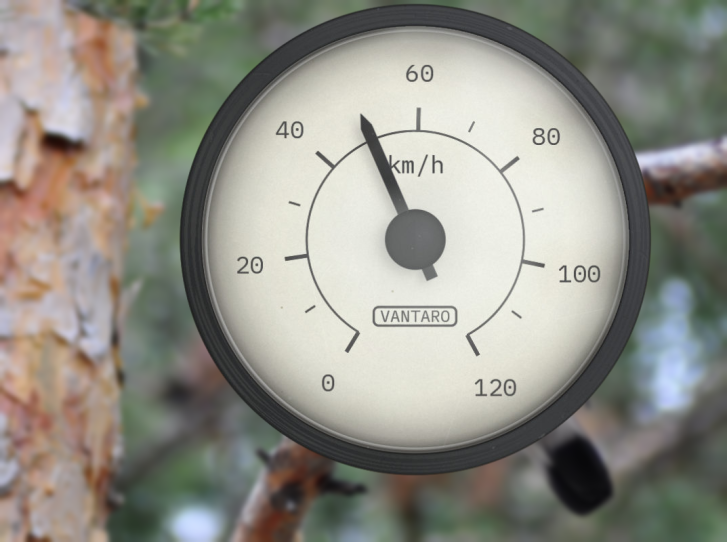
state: 50 km/h
